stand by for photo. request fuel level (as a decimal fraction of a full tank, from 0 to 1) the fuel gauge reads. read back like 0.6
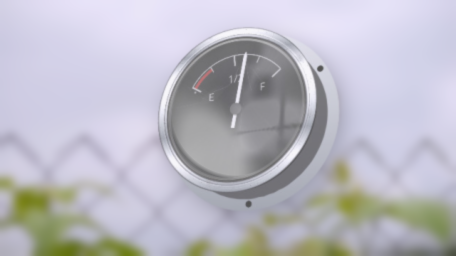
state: 0.625
